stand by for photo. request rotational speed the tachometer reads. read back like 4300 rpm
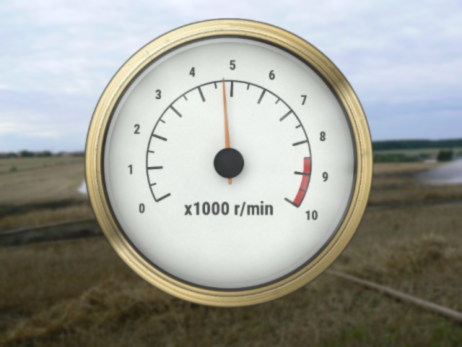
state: 4750 rpm
